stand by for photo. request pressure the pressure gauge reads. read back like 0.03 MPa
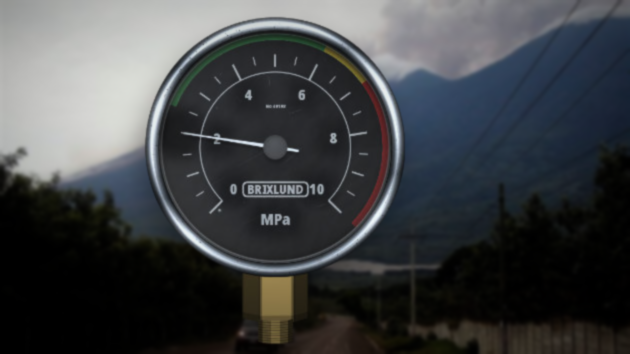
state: 2 MPa
